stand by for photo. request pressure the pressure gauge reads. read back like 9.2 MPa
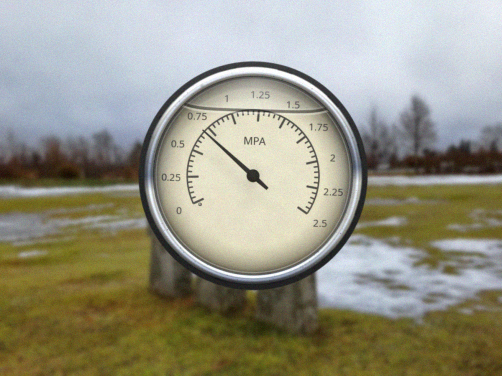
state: 0.7 MPa
